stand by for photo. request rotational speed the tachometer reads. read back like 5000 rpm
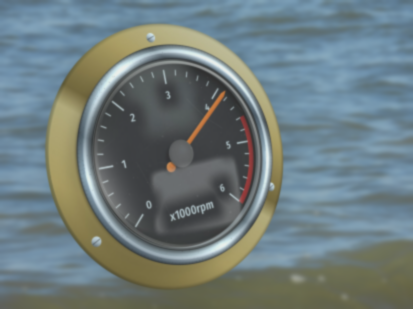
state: 4100 rpm
